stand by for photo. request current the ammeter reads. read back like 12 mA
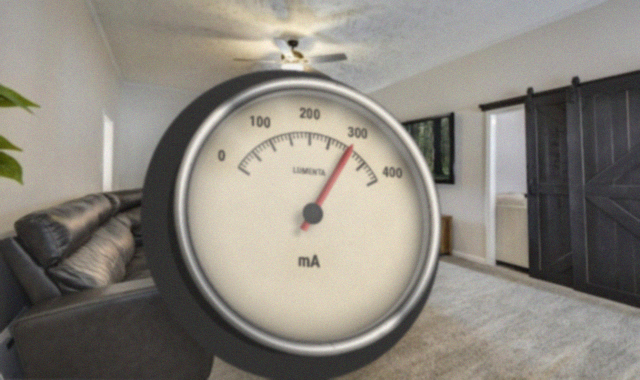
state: 300 mA
